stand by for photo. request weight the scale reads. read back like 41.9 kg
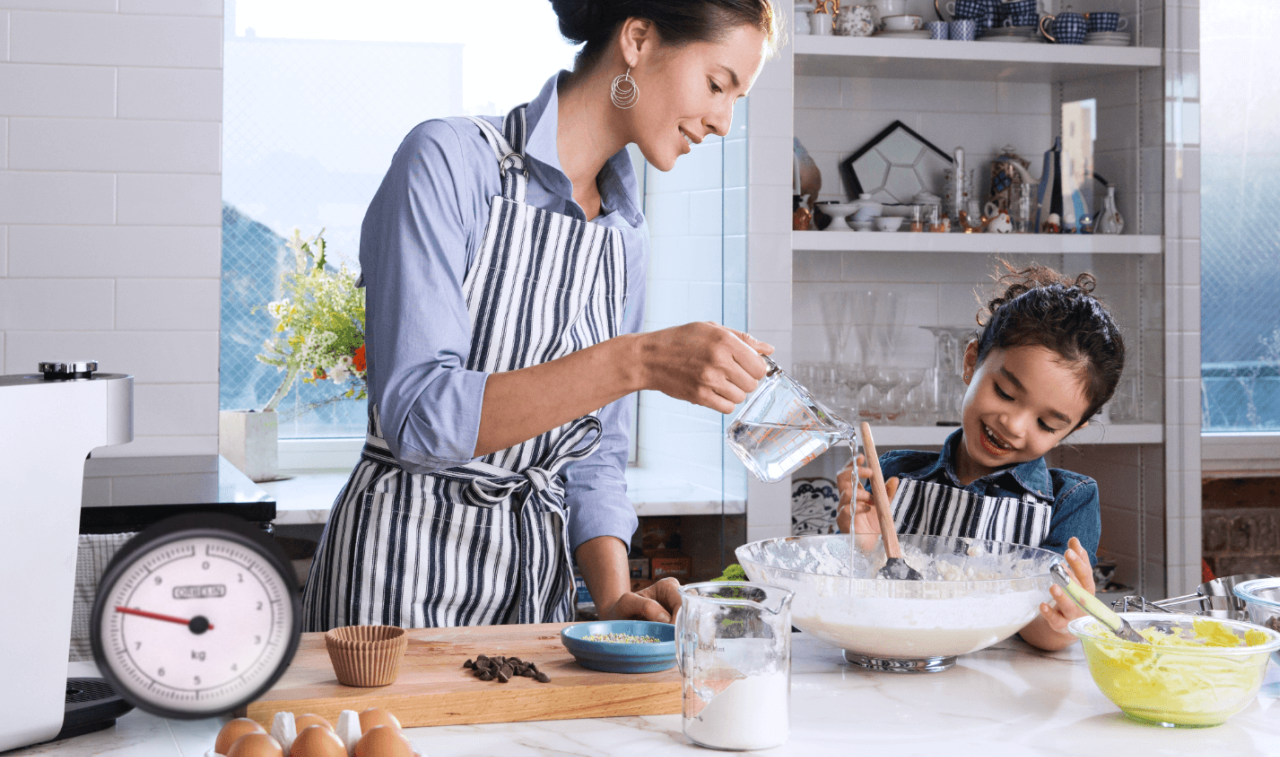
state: 8 kg
